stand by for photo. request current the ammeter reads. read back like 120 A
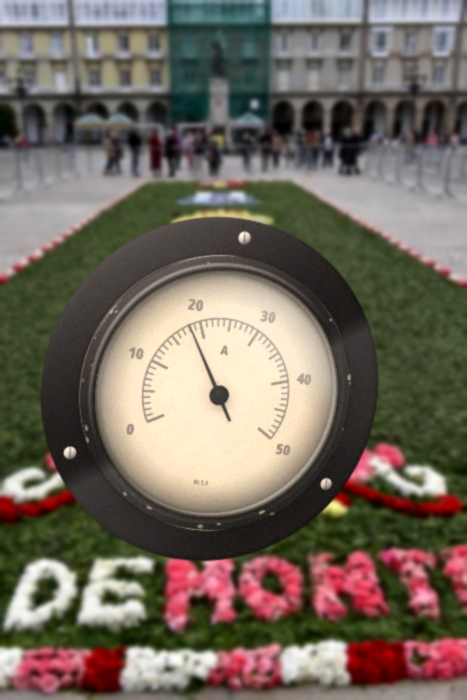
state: 18 A
